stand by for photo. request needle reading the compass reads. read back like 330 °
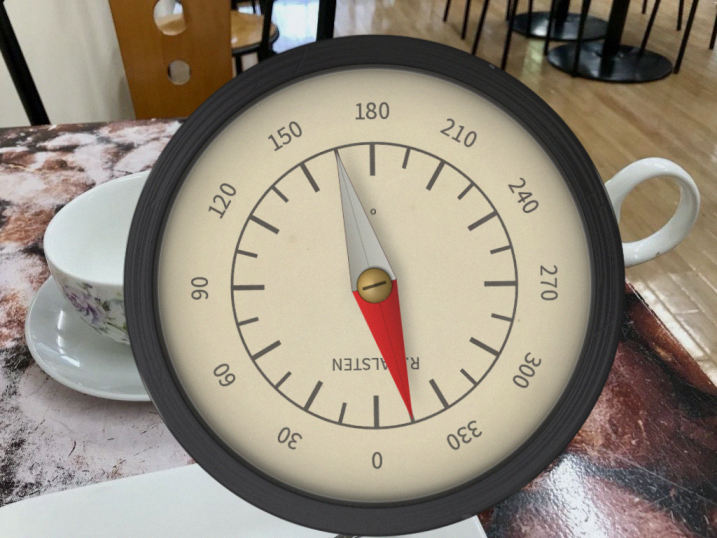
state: 345 °
